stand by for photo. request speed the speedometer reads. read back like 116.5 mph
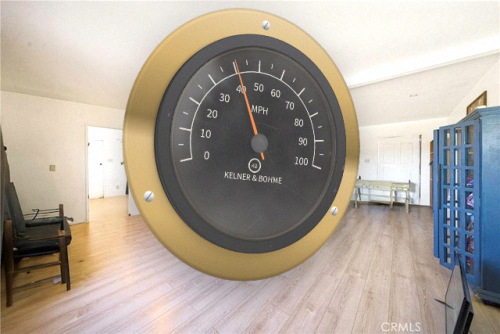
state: 40 mph
